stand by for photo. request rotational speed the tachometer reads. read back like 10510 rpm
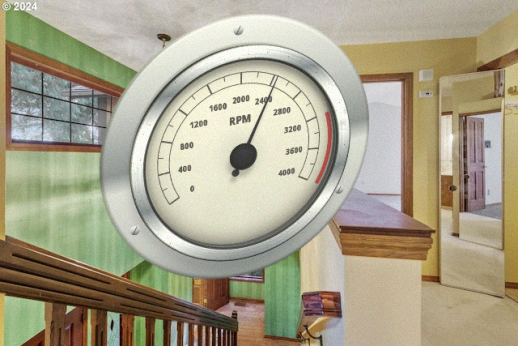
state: 2400 rpm
